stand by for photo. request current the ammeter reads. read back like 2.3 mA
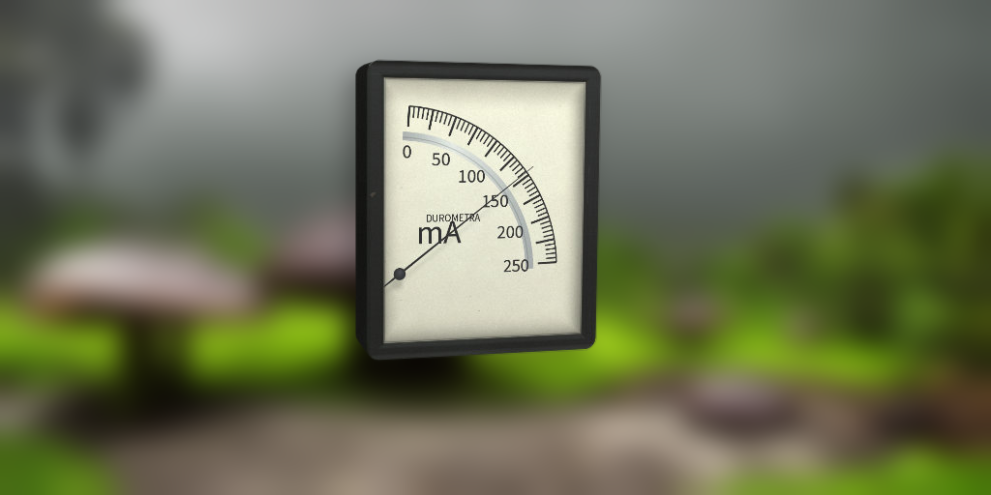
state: 145 mA
